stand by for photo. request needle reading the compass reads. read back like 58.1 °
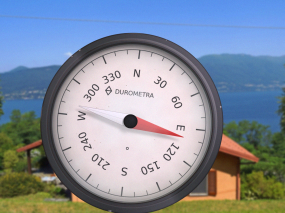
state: 100 °
